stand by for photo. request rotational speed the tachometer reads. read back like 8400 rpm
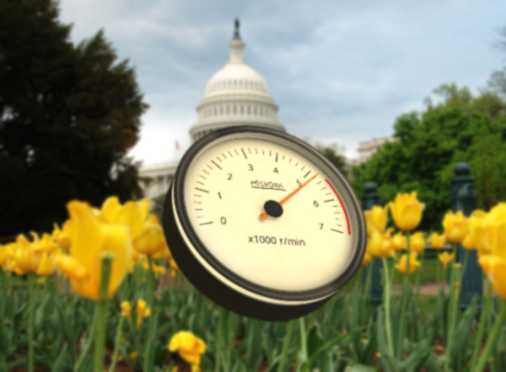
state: 5200 rpm
